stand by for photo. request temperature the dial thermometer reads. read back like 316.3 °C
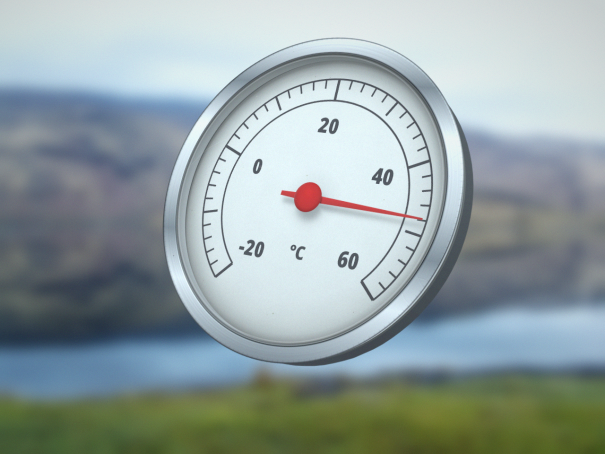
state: 48 °C
